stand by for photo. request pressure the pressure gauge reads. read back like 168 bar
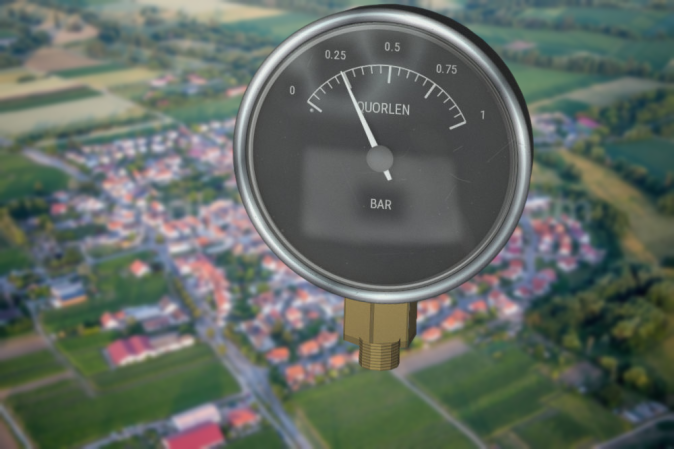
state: 0.25 bar
